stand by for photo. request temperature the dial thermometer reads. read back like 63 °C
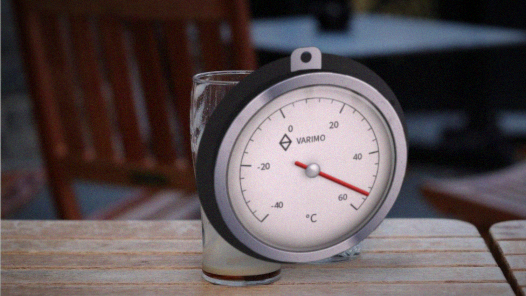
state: 54 °C
